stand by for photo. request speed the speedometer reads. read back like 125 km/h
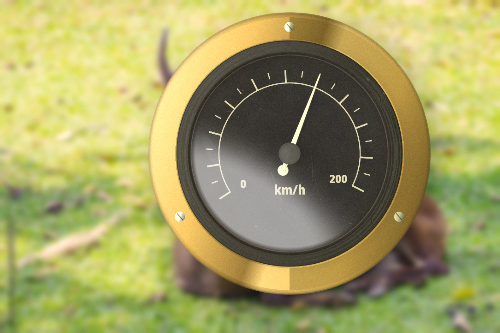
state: 120 km/h
